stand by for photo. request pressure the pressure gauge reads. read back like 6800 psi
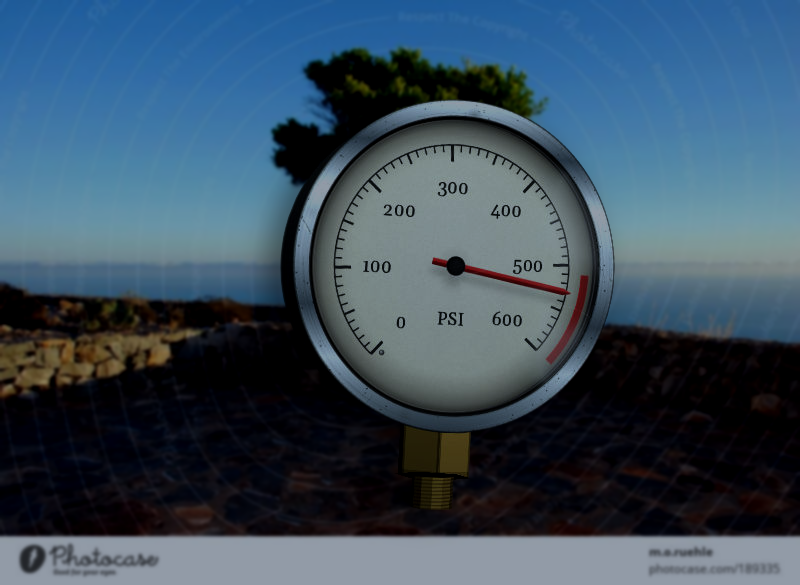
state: 530 psi
